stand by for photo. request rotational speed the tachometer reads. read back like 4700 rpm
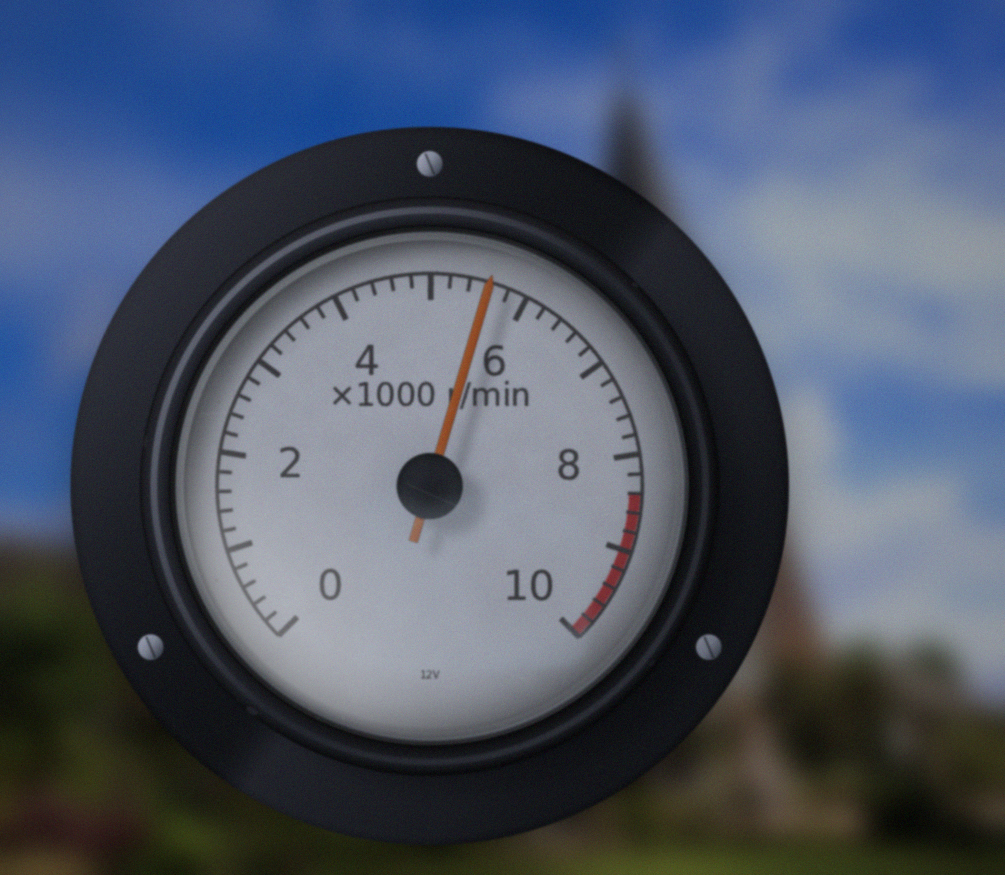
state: 5600 rpm
